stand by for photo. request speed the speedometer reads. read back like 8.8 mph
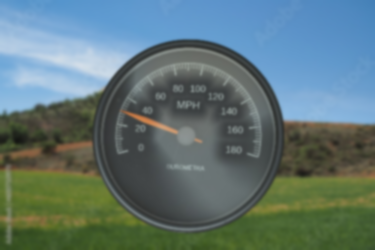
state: 30 mph
